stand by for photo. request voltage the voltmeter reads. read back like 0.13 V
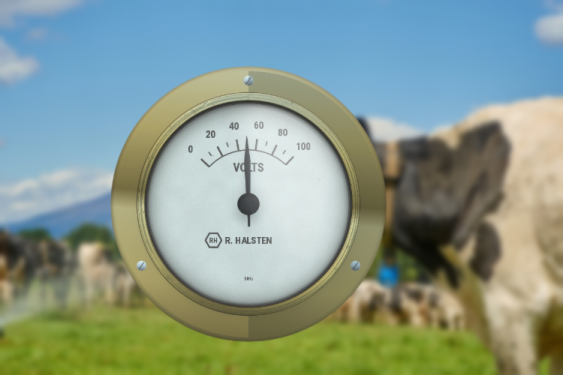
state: 50 V
